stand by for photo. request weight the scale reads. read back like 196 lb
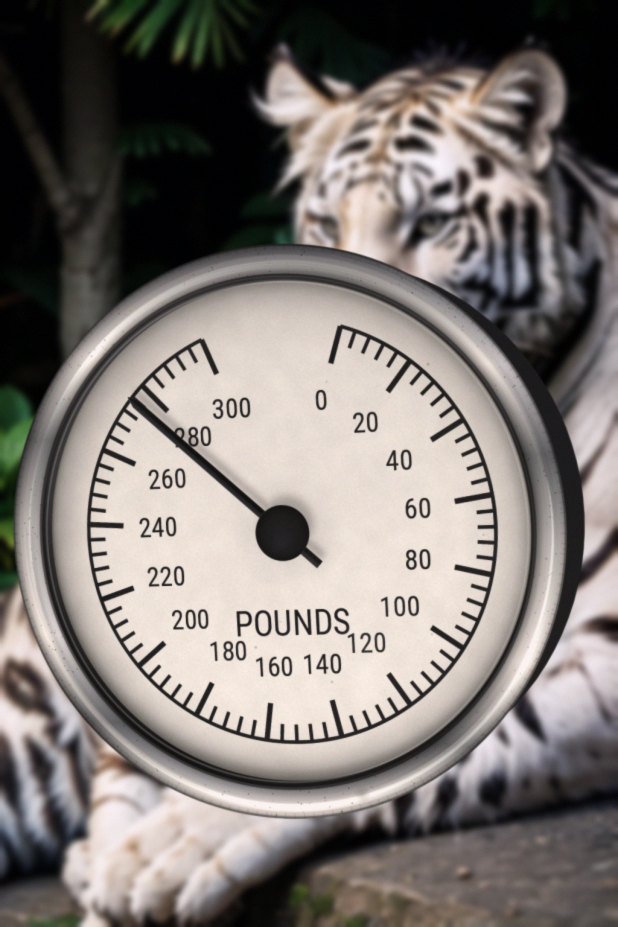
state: 276 lb
